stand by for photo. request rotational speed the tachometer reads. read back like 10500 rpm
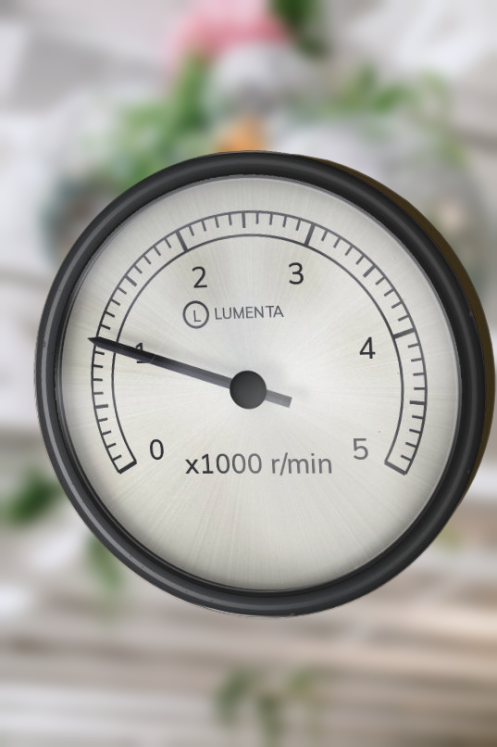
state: 1000 rpm
